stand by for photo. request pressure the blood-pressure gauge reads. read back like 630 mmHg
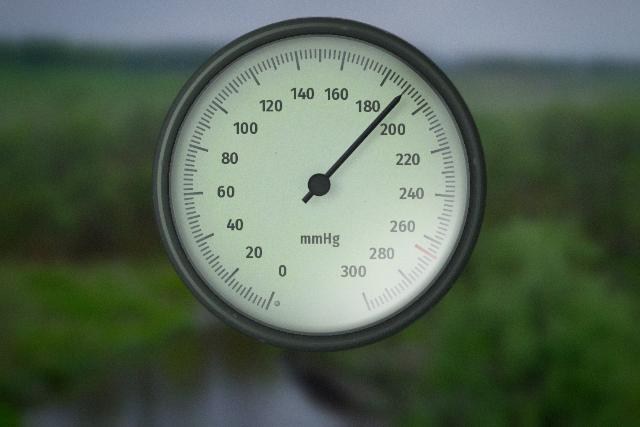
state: 190 mmHg
